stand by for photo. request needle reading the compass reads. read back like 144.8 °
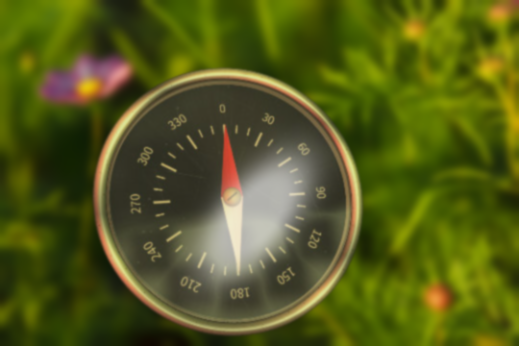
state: 0 °
